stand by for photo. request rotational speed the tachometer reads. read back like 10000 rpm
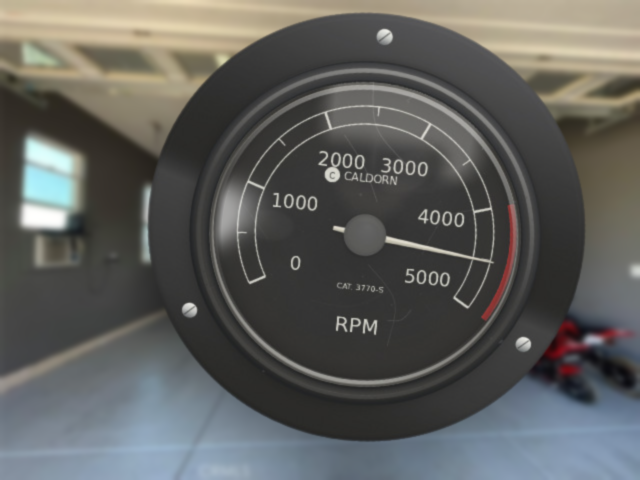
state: 4500 rpm
